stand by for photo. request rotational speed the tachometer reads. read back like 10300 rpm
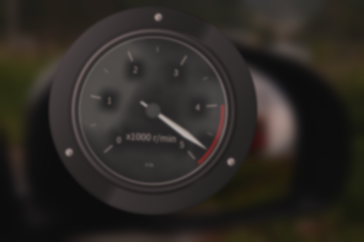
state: 4750 rpm
